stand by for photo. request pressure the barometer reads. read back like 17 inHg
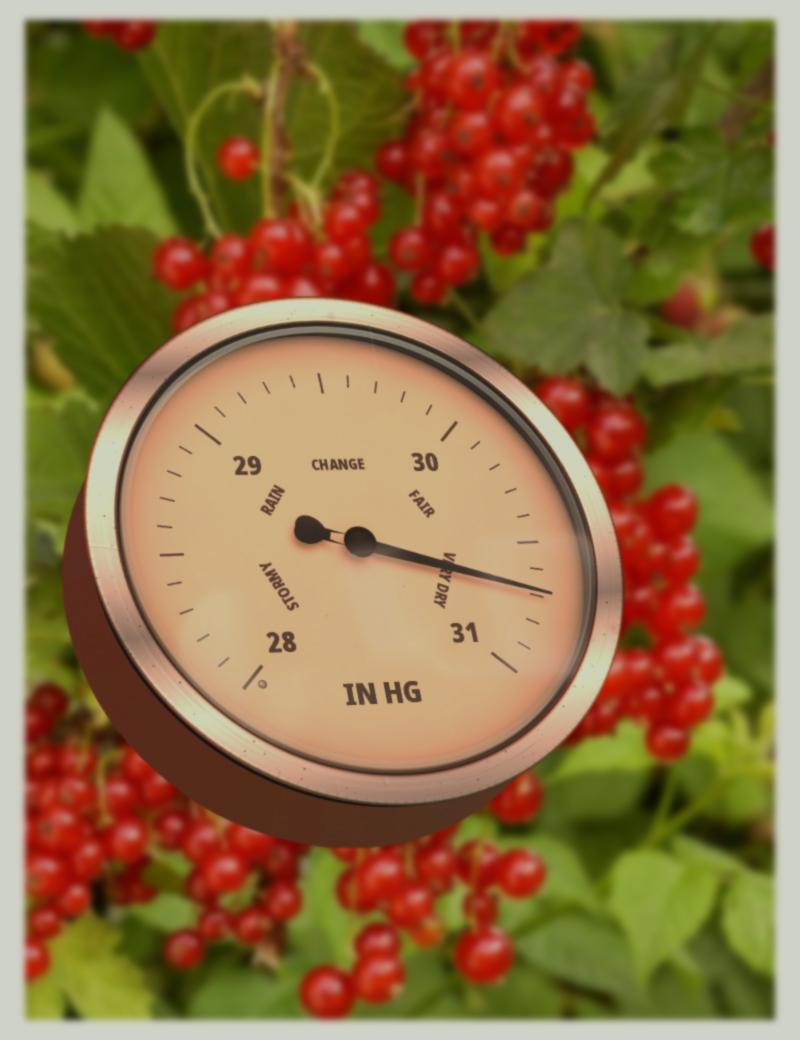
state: 30.7 inHg
